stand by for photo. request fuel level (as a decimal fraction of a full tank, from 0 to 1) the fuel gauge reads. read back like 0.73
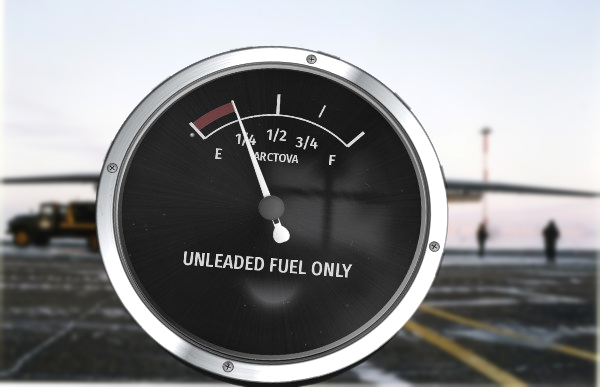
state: 0.25
